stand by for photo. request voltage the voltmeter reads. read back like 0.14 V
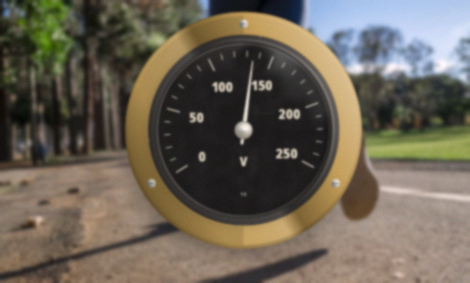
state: 135 V
